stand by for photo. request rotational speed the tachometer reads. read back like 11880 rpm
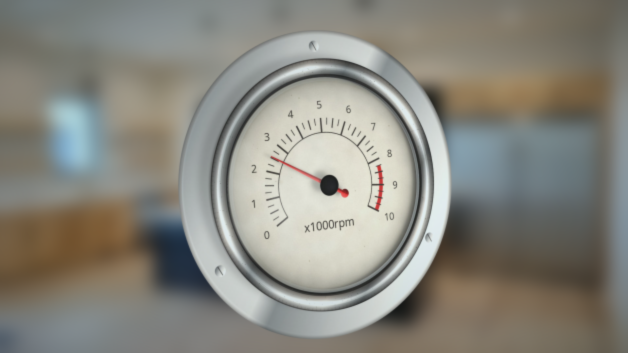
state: 2500 rpm
